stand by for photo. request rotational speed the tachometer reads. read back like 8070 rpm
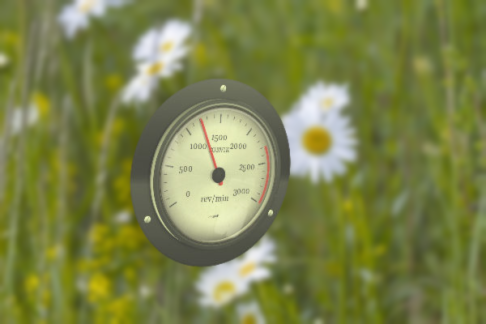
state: 1200 rpm
